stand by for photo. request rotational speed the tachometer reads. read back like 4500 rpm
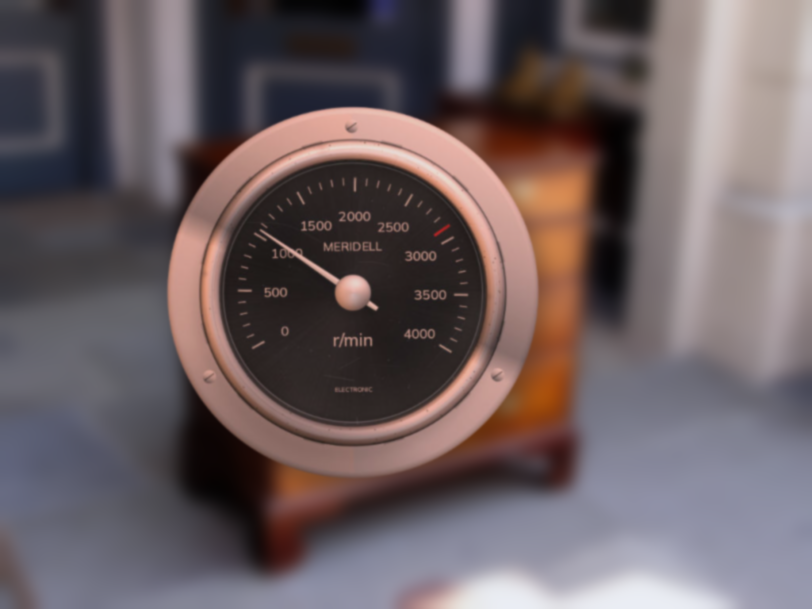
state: 1050 rpm
